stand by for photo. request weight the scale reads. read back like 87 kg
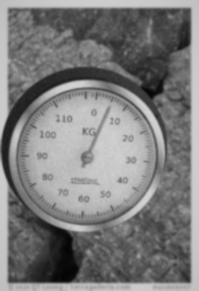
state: 5 kg
